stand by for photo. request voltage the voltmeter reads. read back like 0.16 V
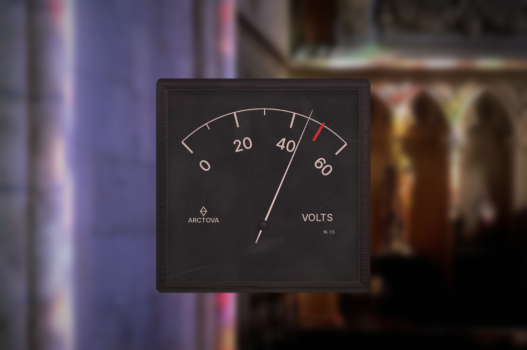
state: 45 V
